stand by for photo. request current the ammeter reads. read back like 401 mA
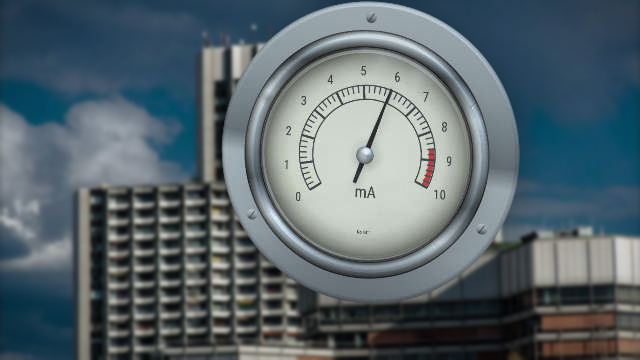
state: 6 mA
